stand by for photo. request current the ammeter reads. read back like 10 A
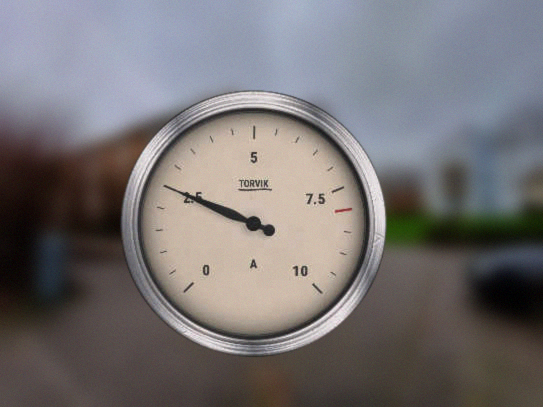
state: 2.5 A
